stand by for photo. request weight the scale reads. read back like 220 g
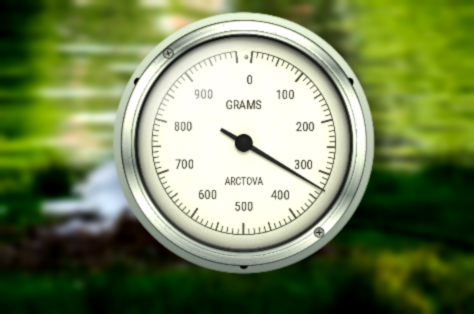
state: 330 g
